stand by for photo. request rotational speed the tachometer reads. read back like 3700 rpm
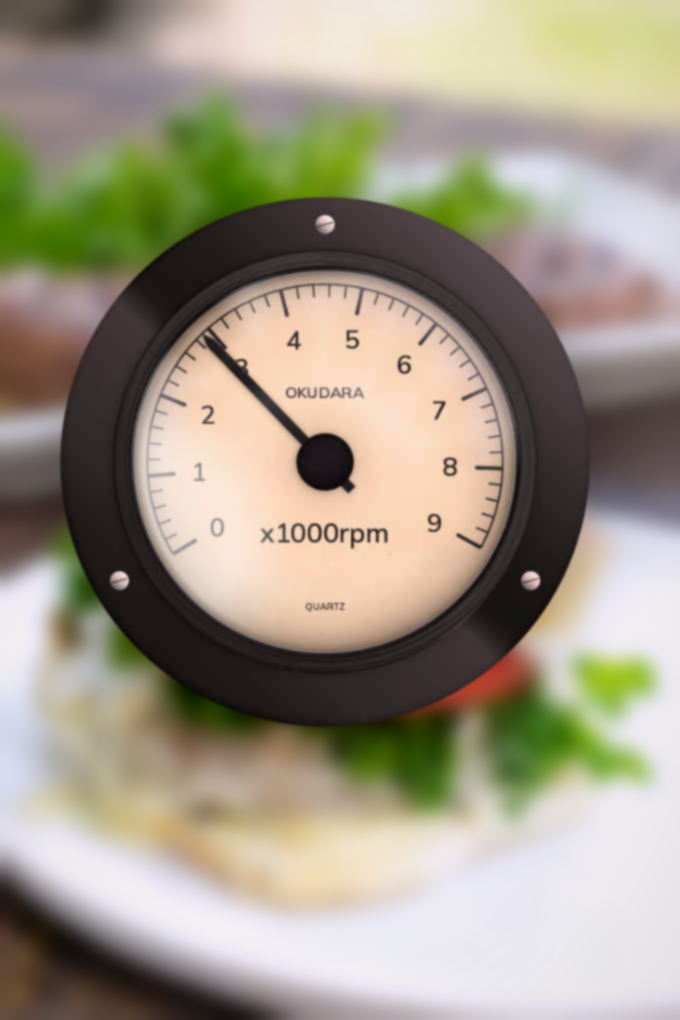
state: 2900 rpm
